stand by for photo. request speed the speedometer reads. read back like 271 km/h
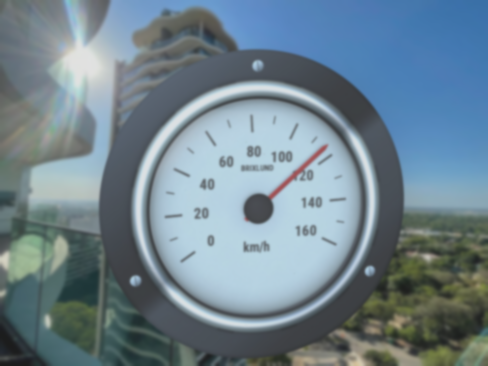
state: 115 km/h
